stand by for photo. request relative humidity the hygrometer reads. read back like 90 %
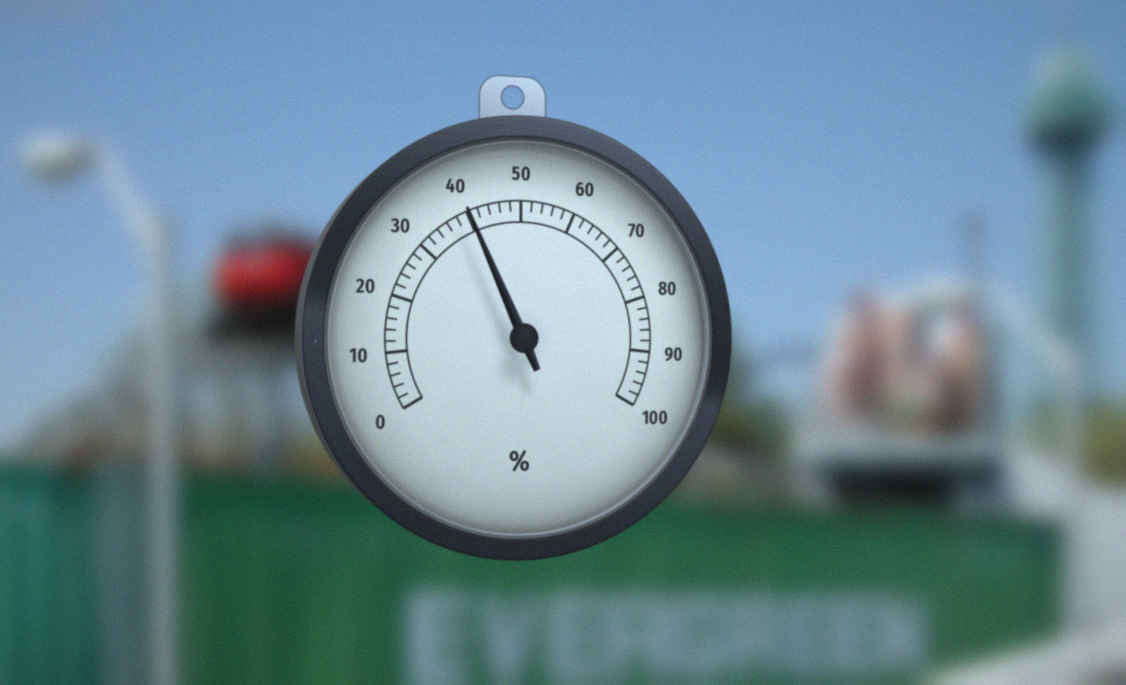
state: 40 %
